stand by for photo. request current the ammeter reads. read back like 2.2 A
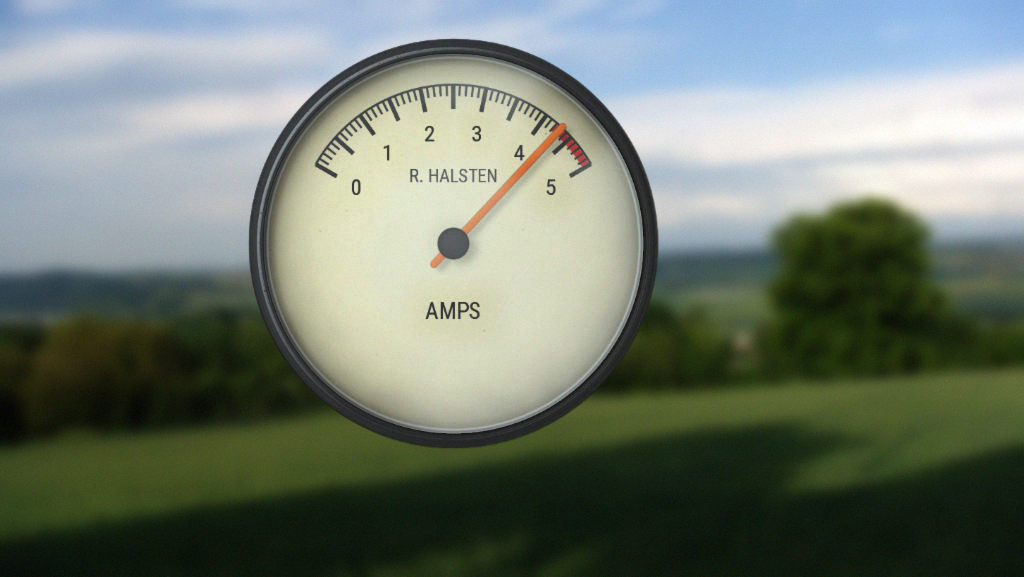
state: 4.3 A
